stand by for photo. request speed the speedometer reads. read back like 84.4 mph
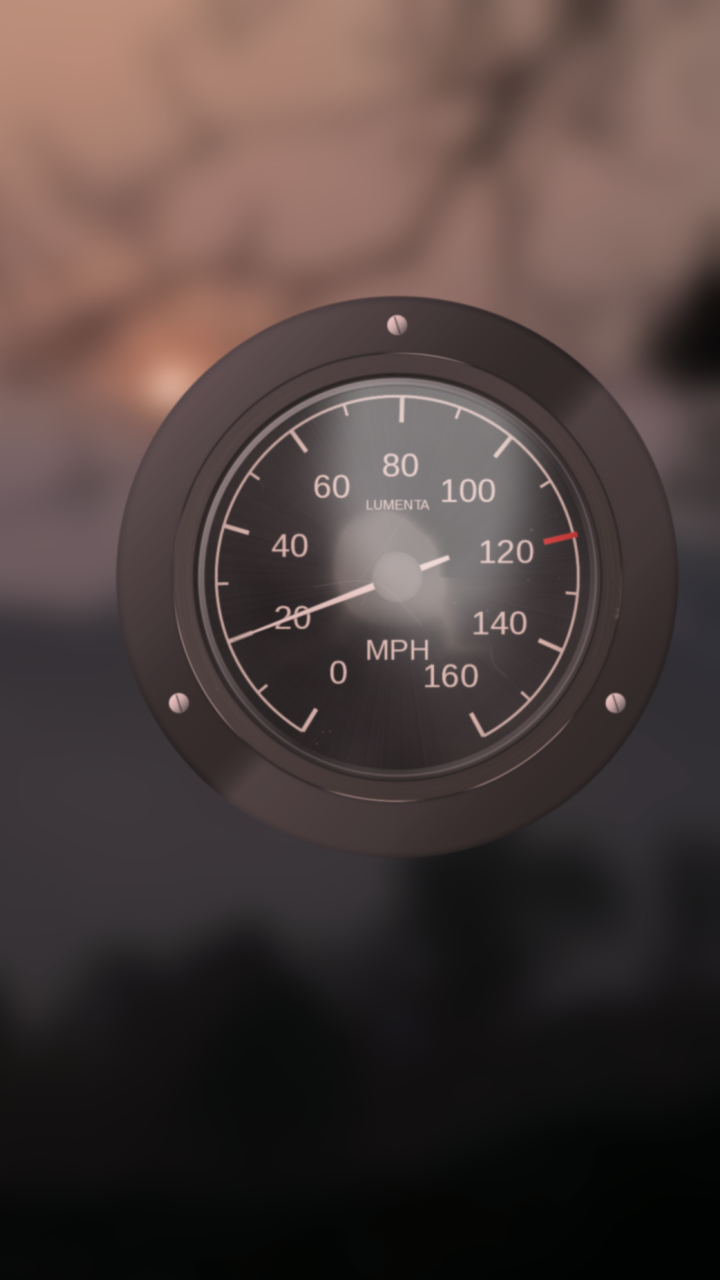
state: 20 mph
